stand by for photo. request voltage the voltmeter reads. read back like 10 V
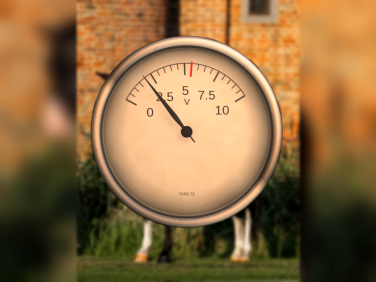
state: 2 V
